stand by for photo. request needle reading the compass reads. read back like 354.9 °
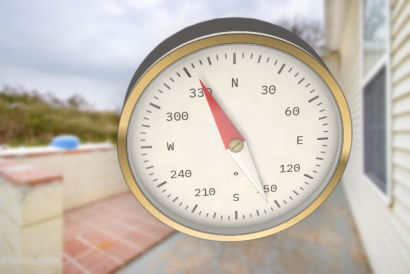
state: 335 °
